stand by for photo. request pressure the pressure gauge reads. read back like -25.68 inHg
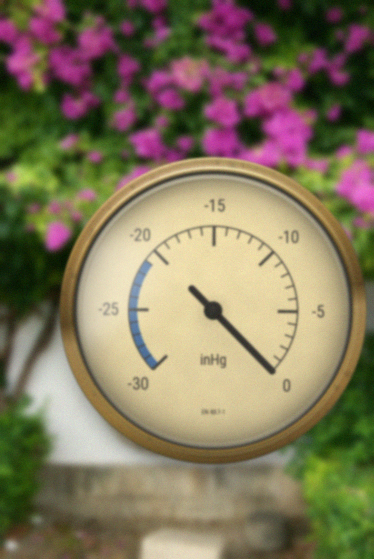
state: 0 inHg
